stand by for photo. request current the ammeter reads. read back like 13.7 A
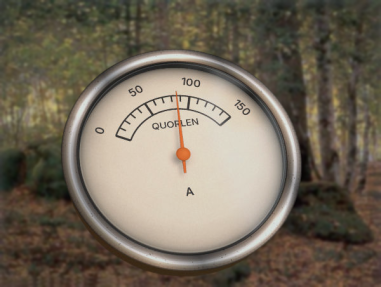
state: 85 A
